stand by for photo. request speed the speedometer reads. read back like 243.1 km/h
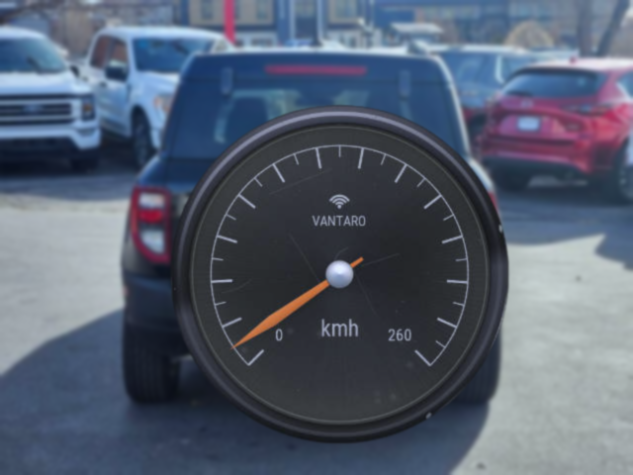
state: 10 km/h
